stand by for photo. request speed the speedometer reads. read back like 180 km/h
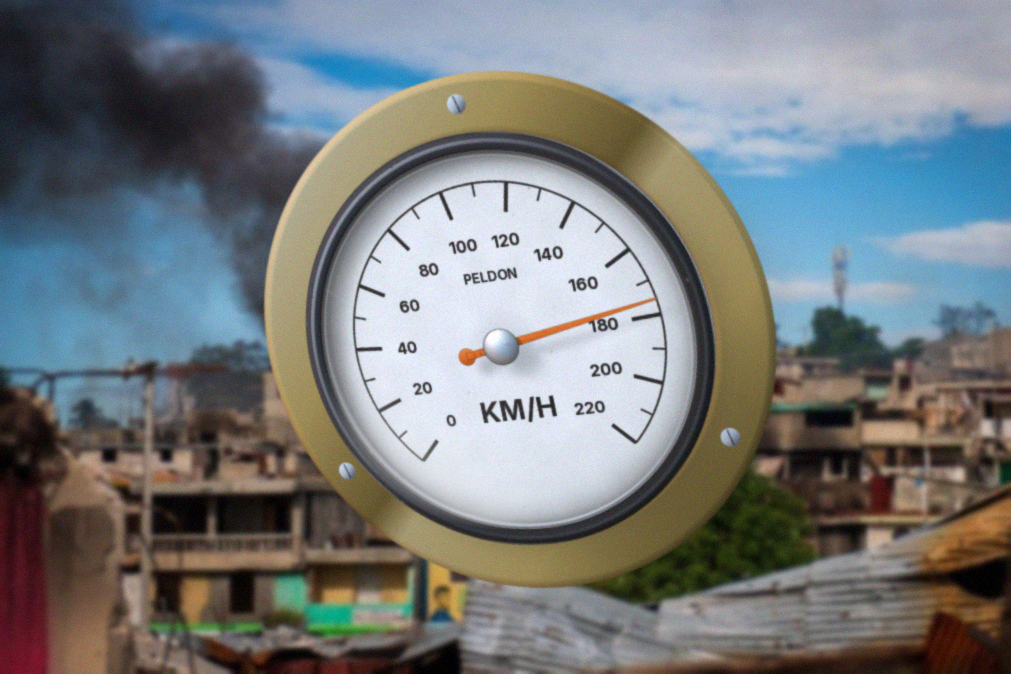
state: 175 km/h
